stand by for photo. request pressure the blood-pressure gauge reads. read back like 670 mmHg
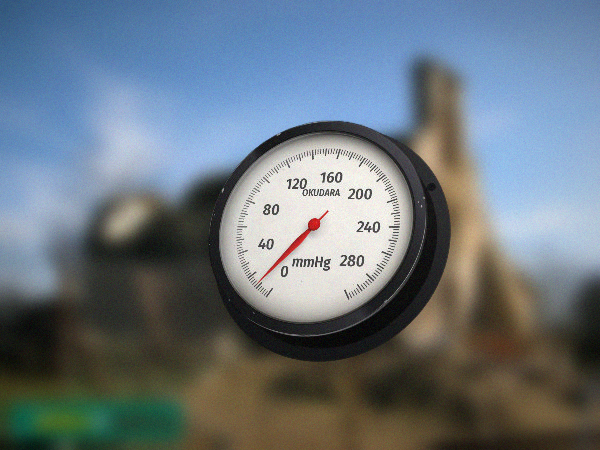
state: 10 mmHg
